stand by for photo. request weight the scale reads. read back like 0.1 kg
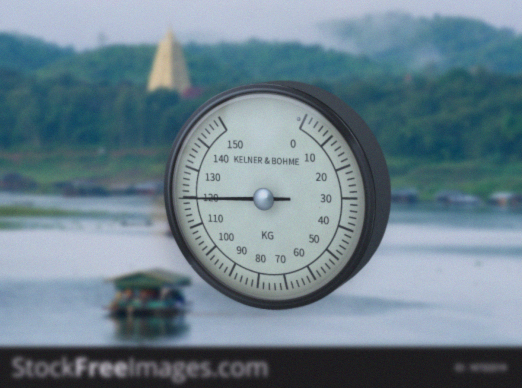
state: 120 kg
